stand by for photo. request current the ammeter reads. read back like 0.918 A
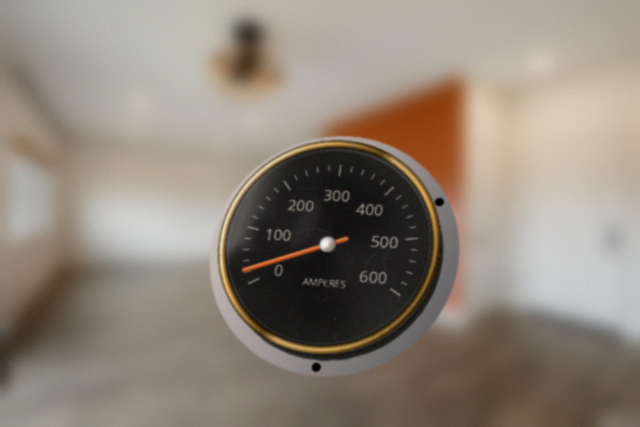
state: 20 A
